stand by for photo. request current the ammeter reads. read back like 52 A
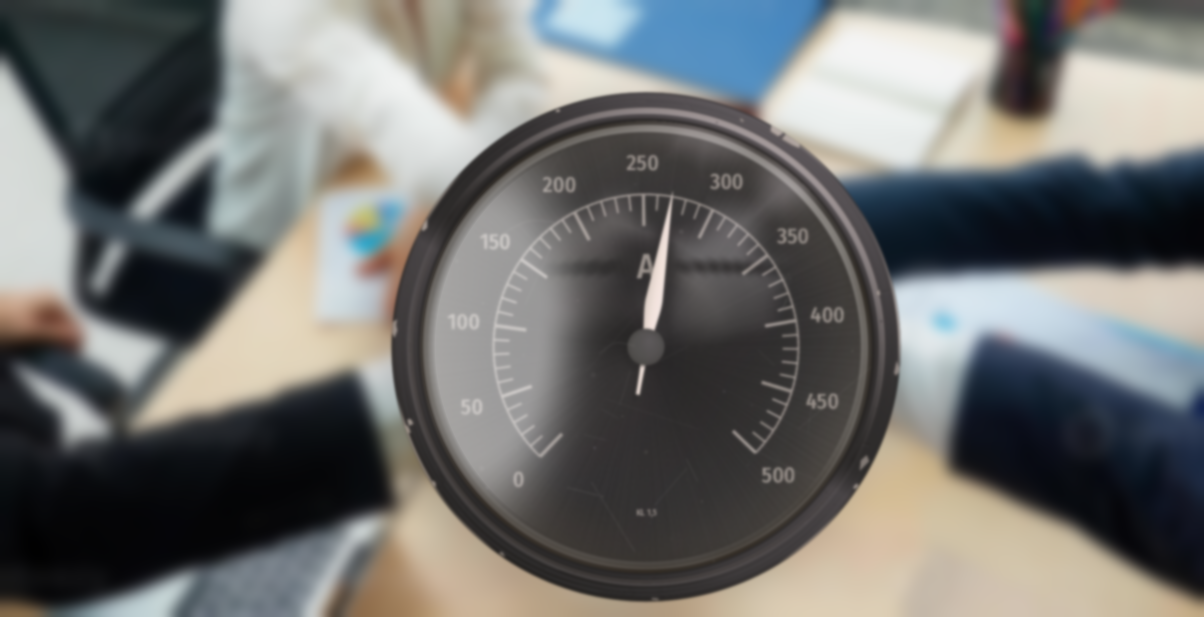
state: 270 A
